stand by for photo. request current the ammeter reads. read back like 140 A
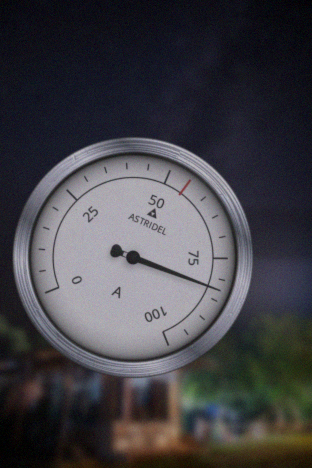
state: 82.5 A
